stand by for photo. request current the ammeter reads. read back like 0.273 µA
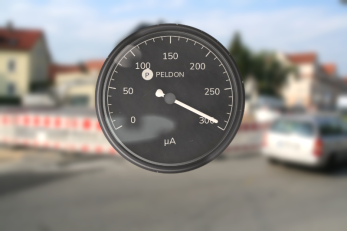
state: 295 µA
